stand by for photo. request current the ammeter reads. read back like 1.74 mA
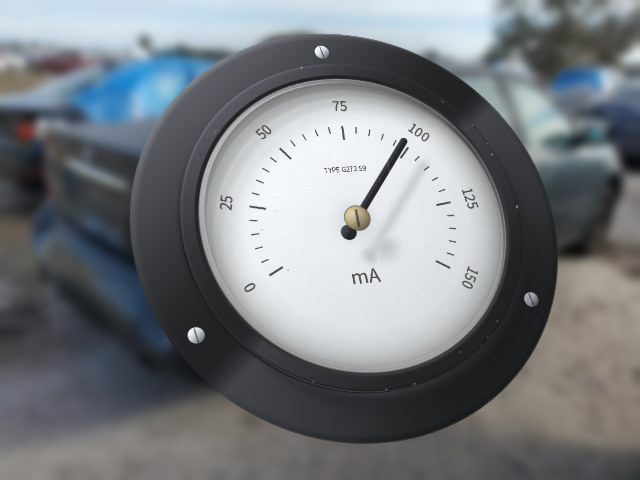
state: 97.5 mA
